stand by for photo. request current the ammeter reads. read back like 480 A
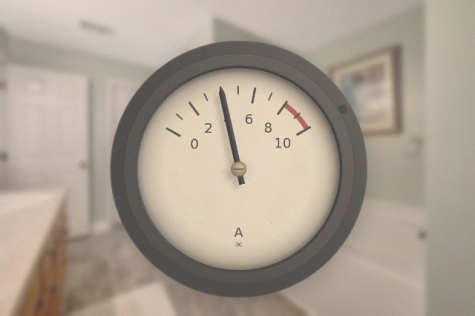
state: 4 A
